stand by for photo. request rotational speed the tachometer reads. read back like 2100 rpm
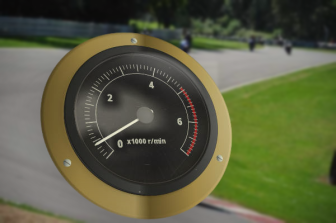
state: 400 rpm
